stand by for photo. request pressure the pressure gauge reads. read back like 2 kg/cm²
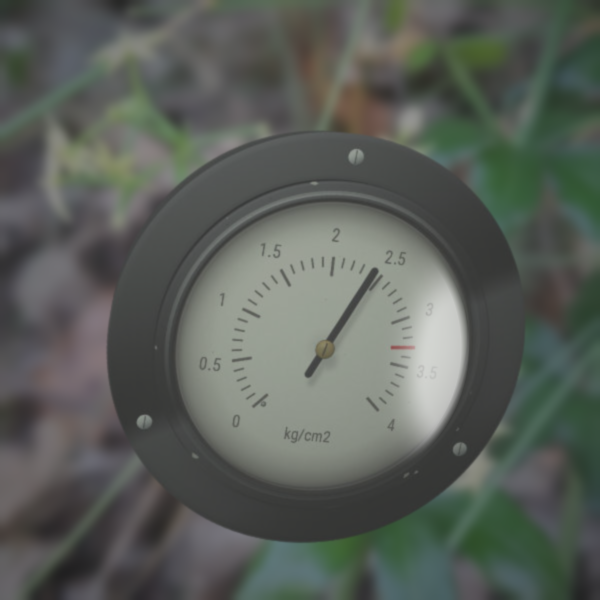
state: 2.4 kg/cm²
